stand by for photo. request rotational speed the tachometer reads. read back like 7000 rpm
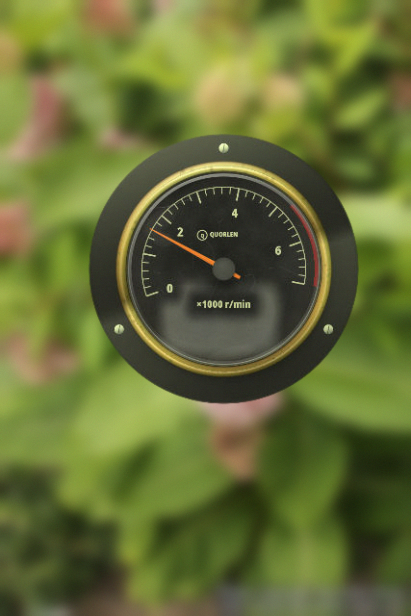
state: 1600 rpm
